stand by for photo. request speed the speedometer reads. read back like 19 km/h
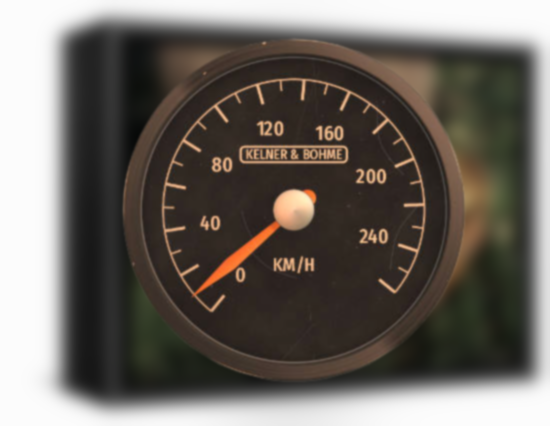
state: 10 km/h
